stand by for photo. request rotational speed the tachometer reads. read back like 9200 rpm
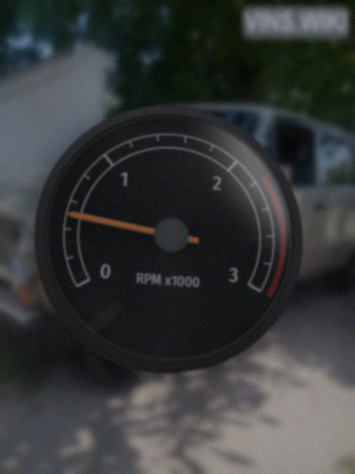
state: 500 rpm
